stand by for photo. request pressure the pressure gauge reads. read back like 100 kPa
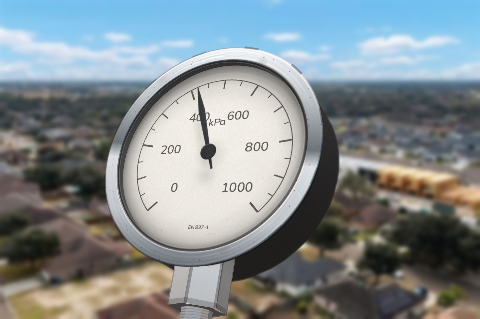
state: 425 kPa
